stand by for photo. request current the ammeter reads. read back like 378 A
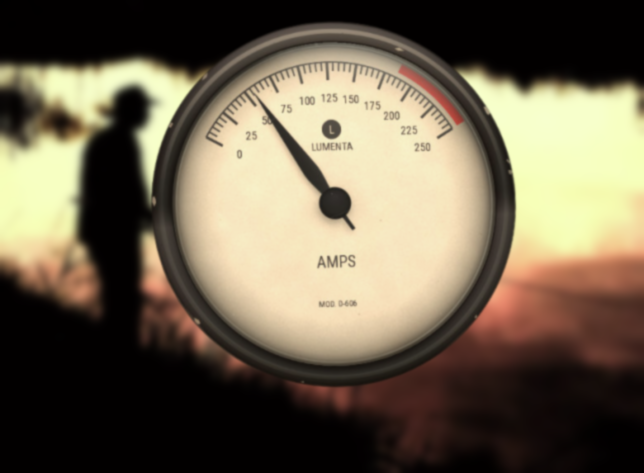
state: 55 A
